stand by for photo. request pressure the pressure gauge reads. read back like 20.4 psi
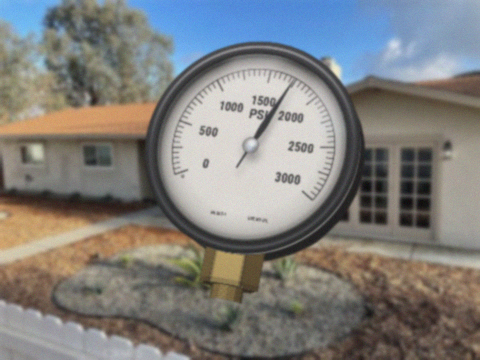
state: 1750 psi
